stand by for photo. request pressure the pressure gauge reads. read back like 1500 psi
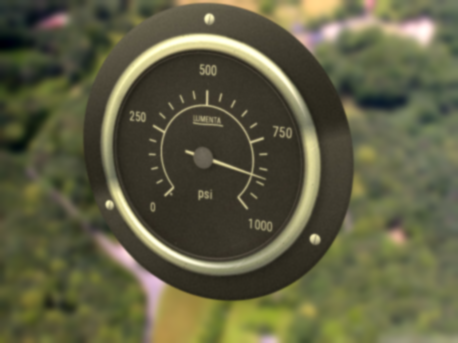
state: 875 psi
